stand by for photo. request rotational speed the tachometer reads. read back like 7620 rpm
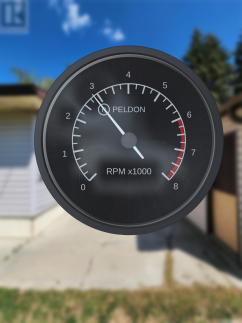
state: 2875 rpm
